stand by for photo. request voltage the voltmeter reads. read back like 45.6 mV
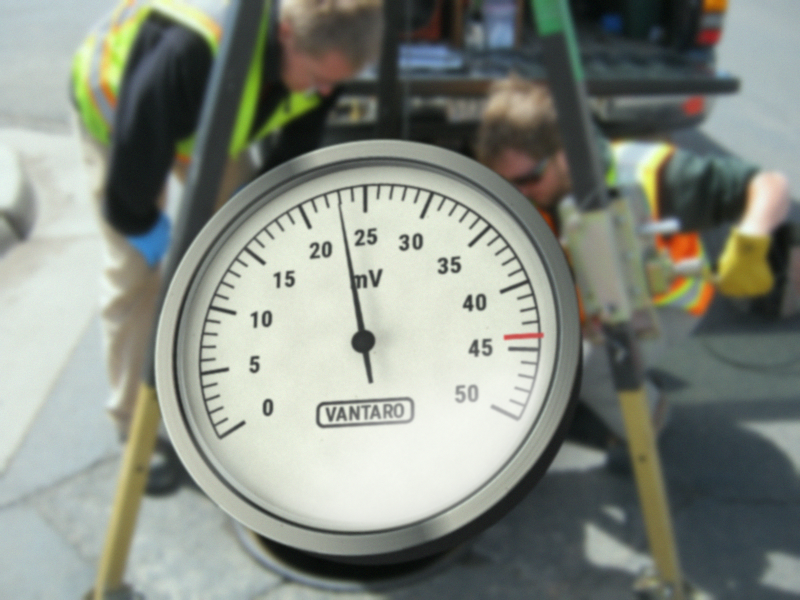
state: 23 mV
